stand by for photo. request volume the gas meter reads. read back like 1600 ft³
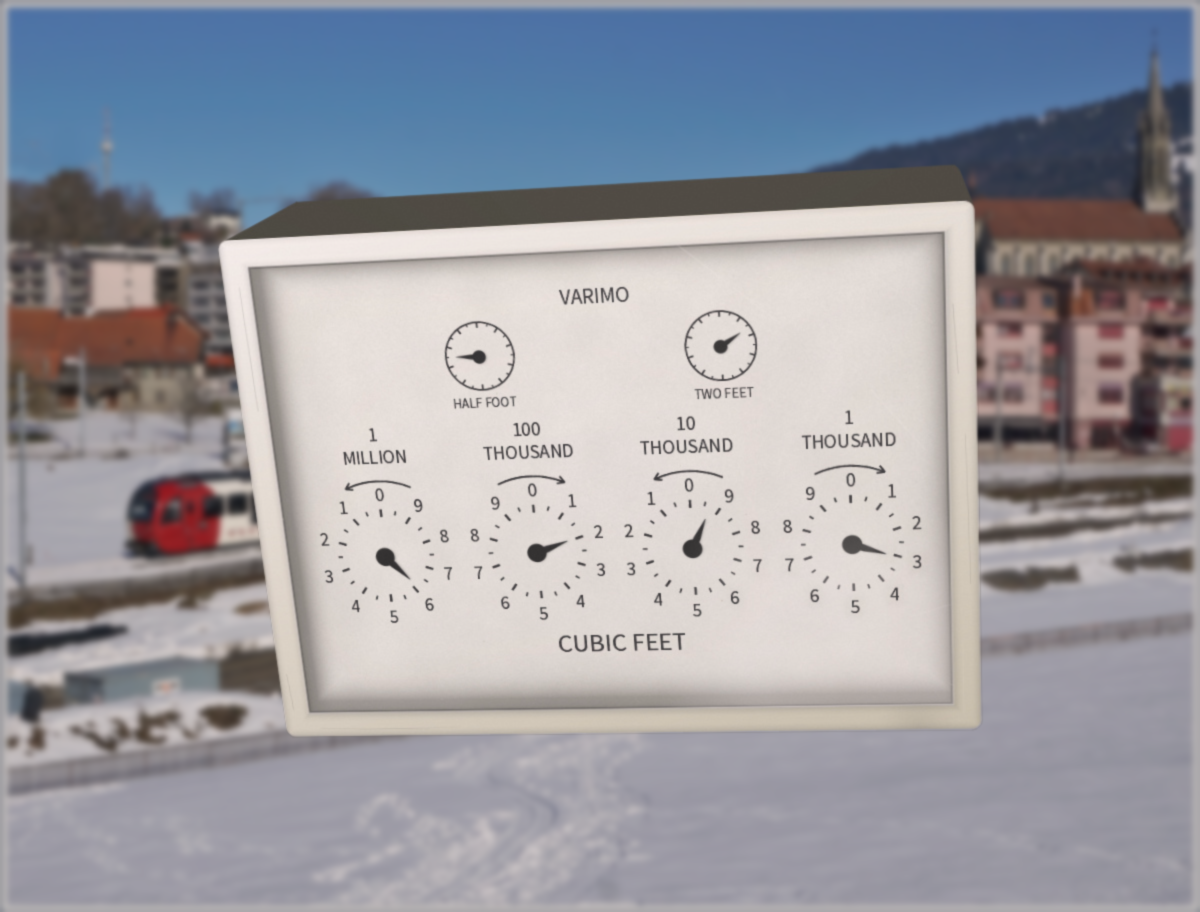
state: 619300 ft³
